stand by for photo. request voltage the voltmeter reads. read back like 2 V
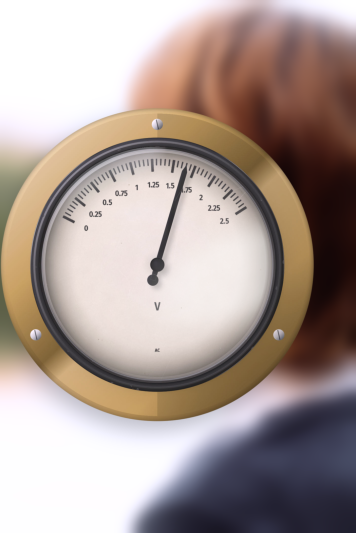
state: 1.65 V
